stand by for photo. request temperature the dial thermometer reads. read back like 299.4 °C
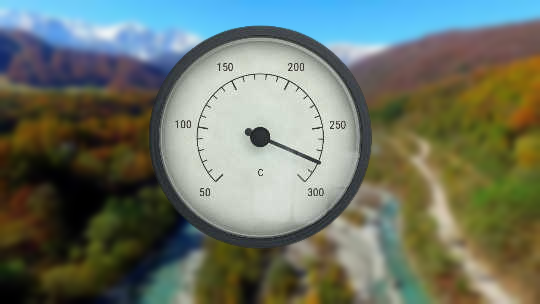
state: 280 °C
